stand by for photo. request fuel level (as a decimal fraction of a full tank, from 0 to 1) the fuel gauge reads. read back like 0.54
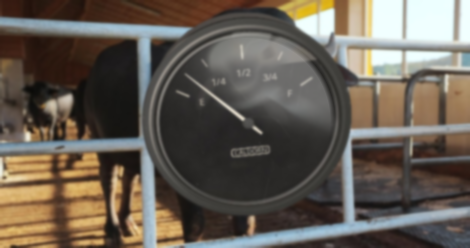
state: 0.125
